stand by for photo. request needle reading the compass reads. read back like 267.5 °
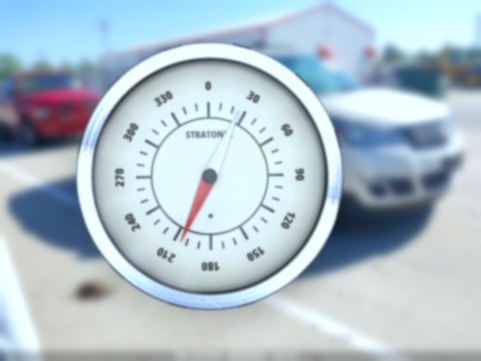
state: 205 °
